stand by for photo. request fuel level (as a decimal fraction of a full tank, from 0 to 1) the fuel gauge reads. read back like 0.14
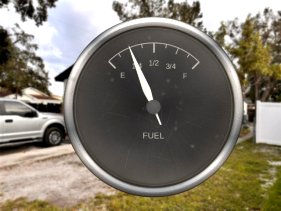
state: 0.25
